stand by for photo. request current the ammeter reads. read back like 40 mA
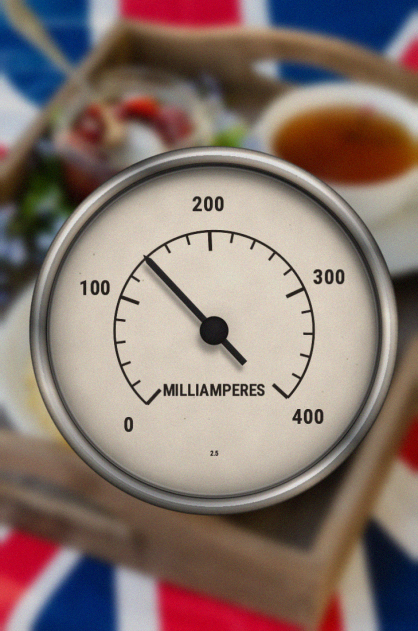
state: 140 mA
